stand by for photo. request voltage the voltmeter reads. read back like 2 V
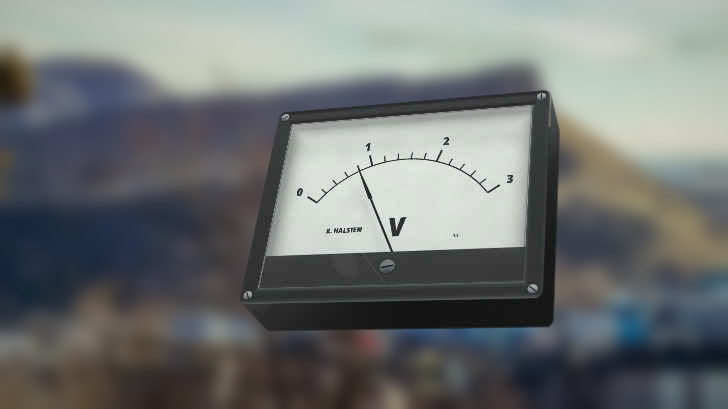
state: 0.8 V
